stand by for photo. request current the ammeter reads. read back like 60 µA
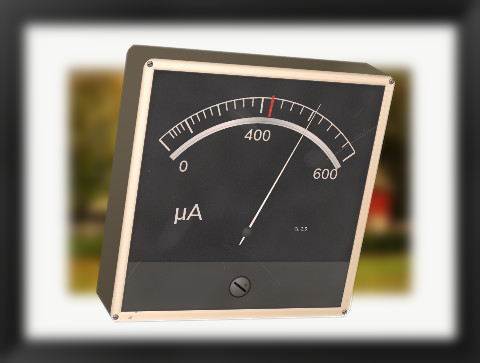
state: 500 µA
